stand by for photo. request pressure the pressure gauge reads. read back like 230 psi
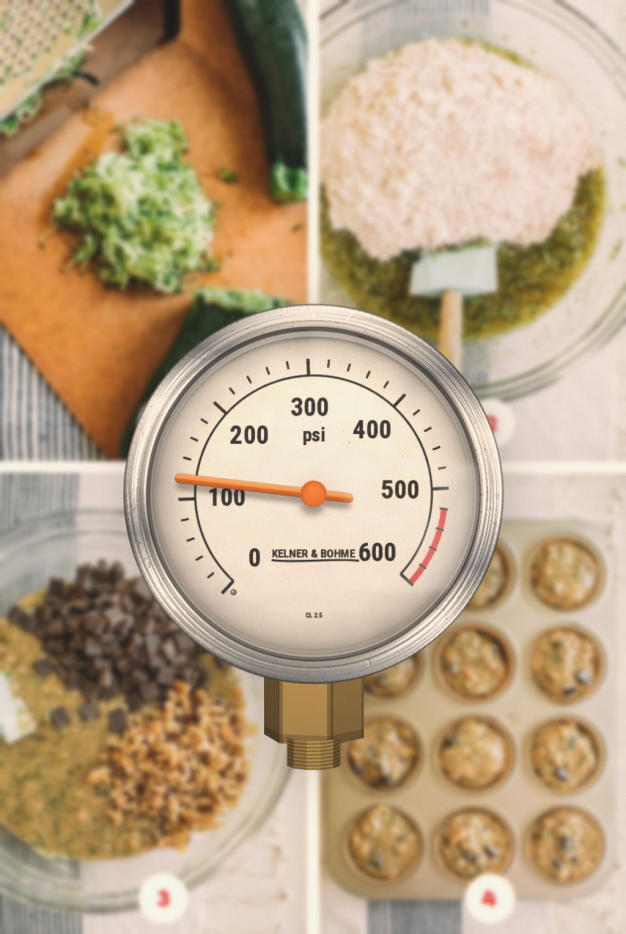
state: 120 psi
